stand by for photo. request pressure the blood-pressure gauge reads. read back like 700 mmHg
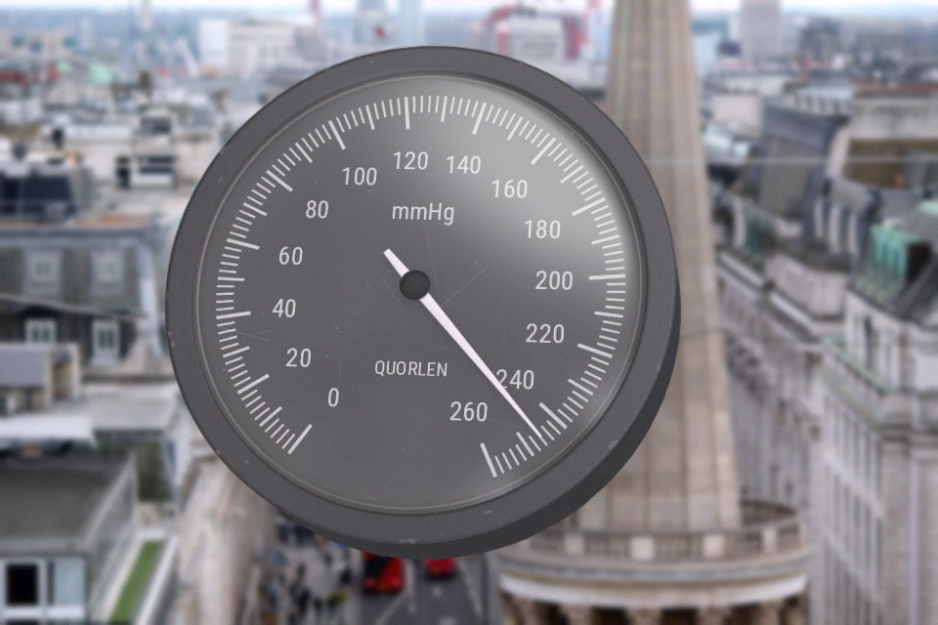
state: 246 mmHg
